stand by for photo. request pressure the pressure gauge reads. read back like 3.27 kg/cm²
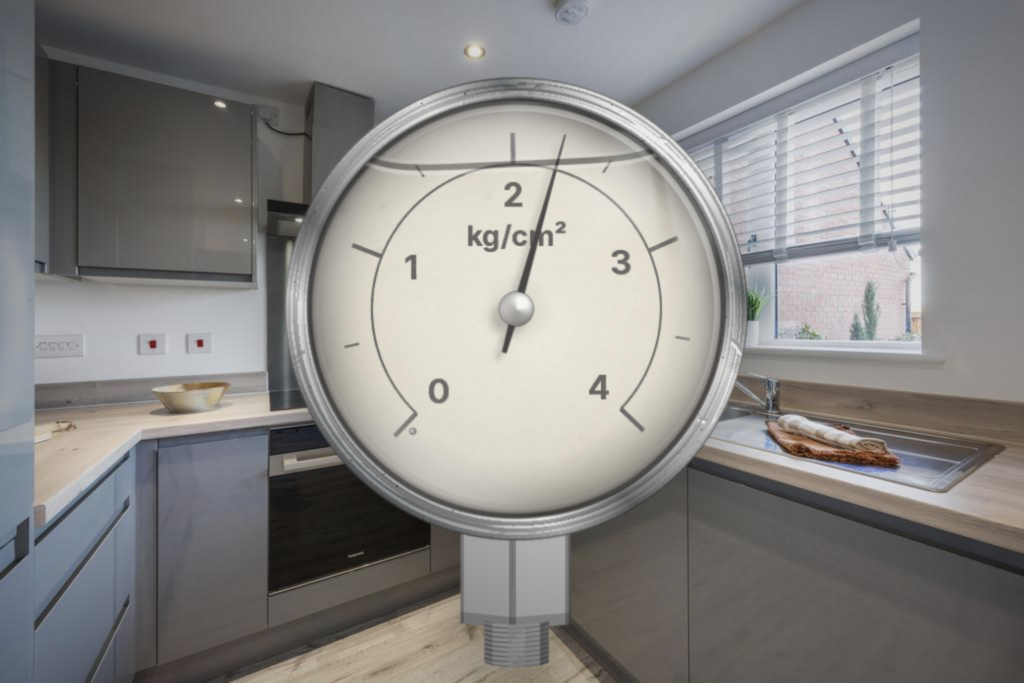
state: 2.25 kg/cm²
